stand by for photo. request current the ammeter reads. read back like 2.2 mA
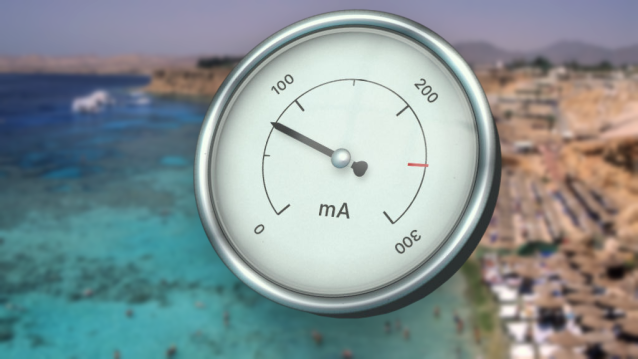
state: 75 mA
